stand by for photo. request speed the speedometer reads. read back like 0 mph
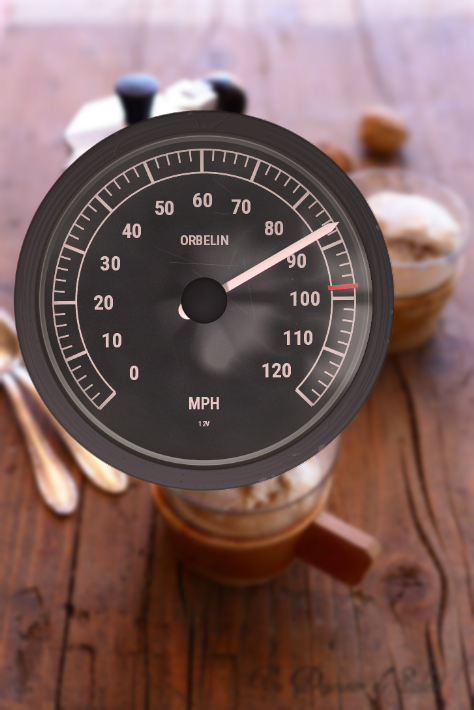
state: 87 mph
